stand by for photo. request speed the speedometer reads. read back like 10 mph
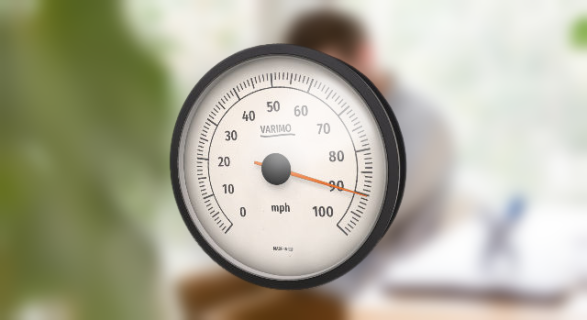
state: 90 mph
